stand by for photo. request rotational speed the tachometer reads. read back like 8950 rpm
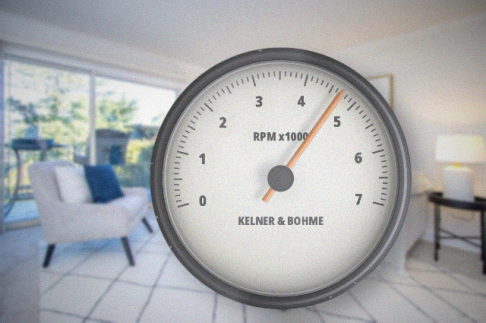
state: 4700 rpm
